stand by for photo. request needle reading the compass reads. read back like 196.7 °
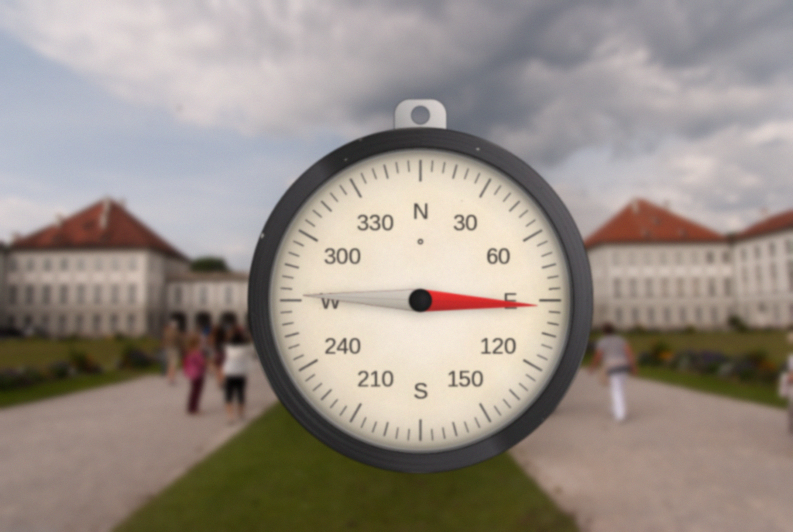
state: 92.5 °
